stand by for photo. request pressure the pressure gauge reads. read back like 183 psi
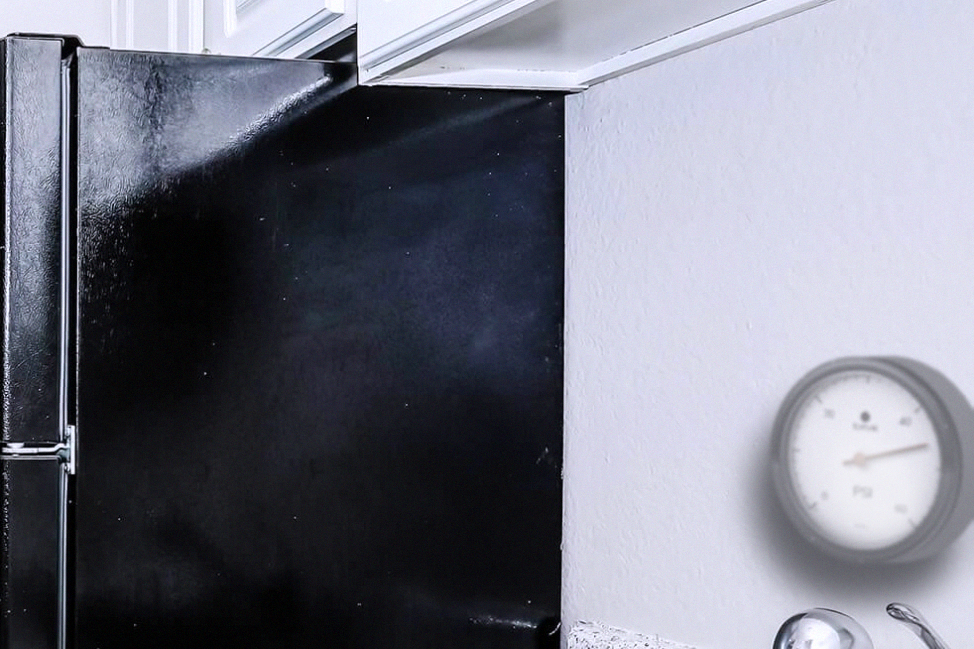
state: 46 psi
